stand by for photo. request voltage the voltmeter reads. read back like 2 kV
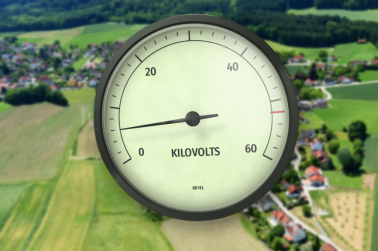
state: 6 kV
